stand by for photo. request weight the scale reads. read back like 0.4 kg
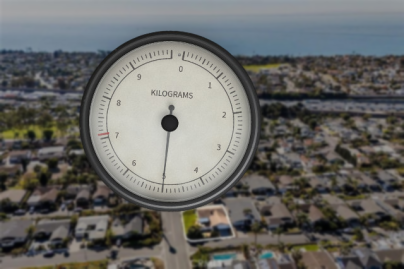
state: 5 kg
